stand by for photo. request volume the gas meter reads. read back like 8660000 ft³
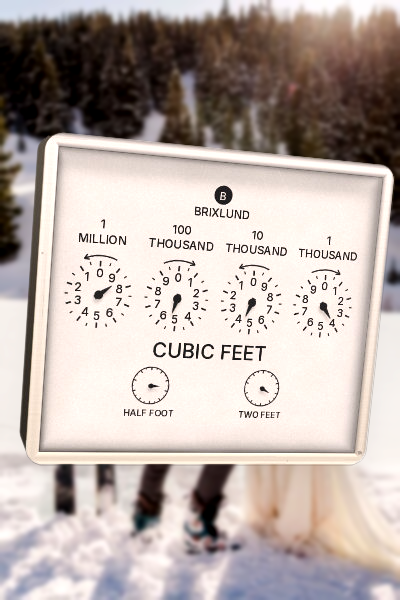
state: 854400 ft³
